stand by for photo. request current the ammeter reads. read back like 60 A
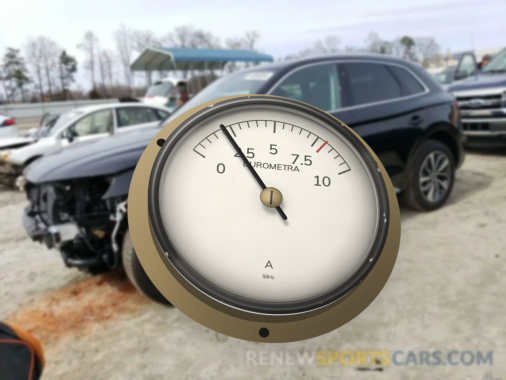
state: 2 A
